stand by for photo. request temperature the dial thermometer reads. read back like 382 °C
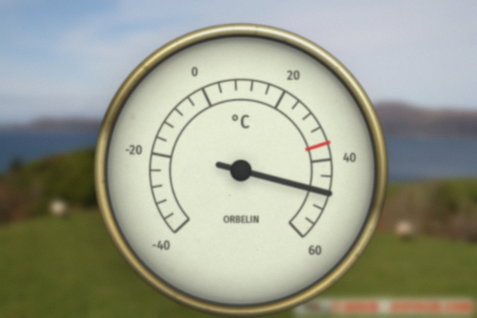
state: 48 °C
